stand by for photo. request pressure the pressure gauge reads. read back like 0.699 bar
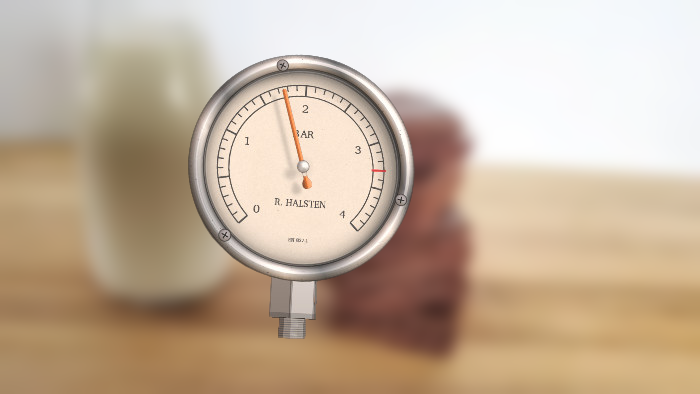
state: 1.75 bar
